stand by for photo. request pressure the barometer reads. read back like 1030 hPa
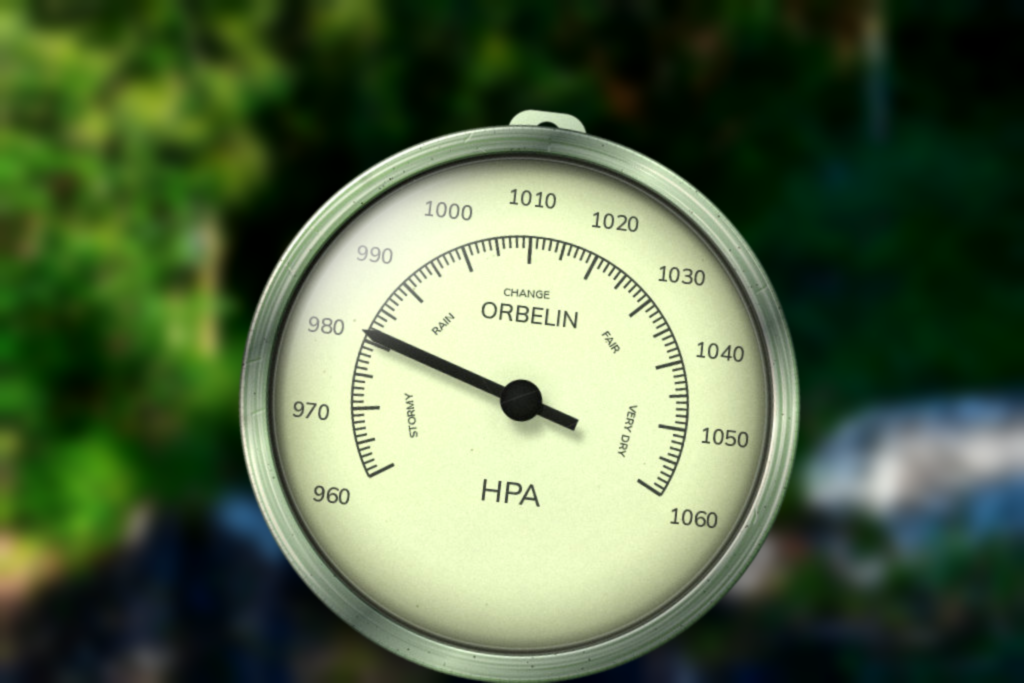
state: 981 hPa
